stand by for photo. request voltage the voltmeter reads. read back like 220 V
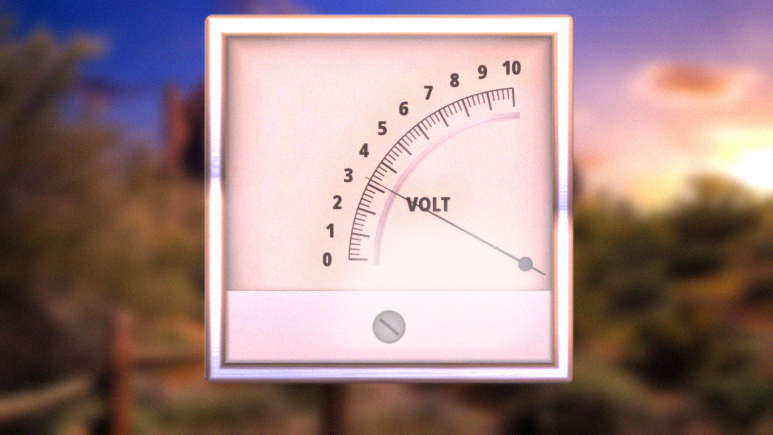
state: 3.2 V
